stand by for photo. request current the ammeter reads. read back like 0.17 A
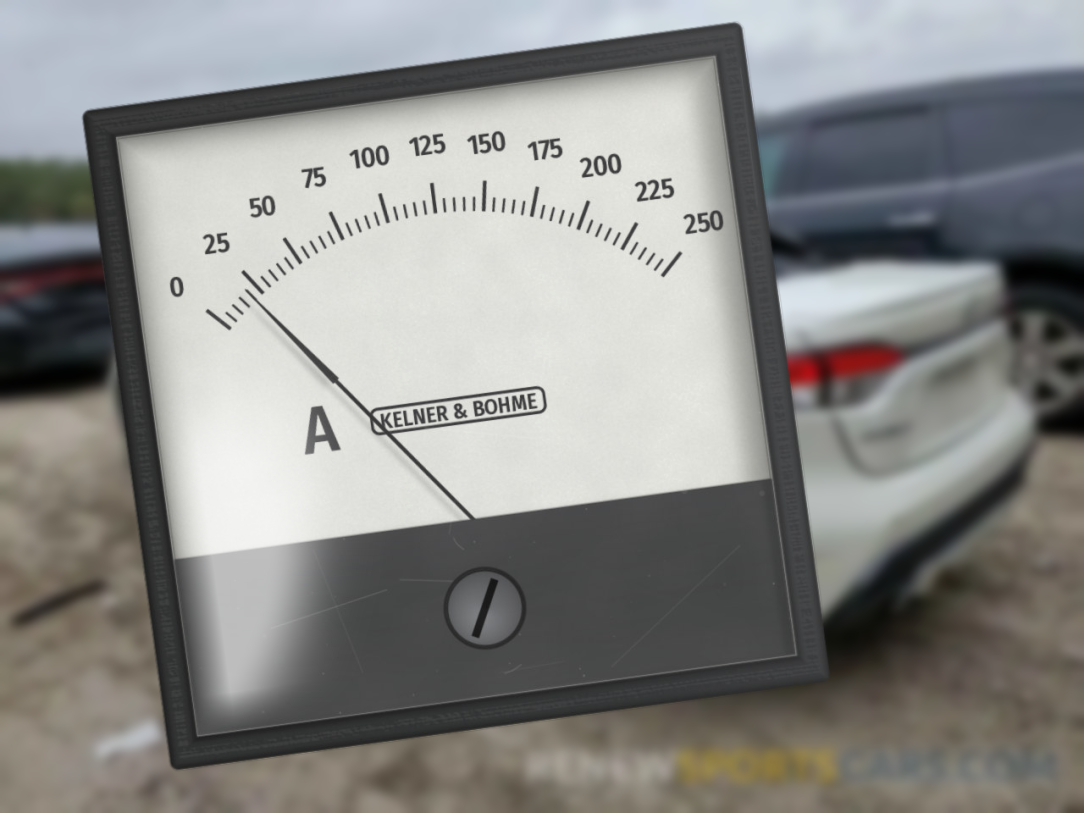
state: 20 A
